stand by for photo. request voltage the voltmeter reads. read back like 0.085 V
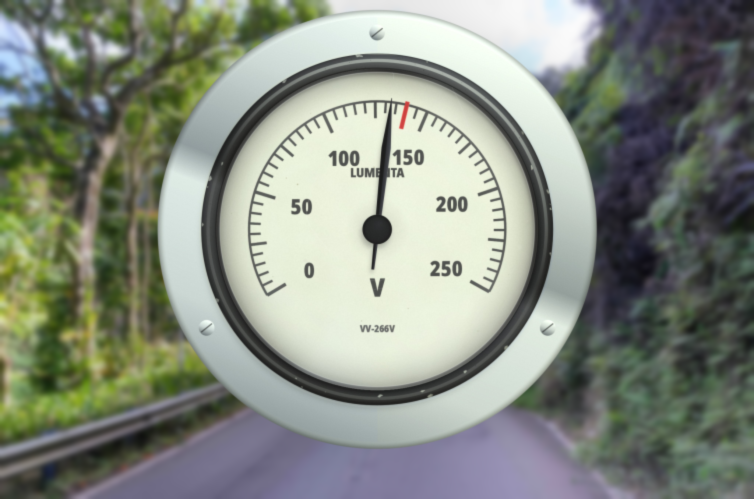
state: 132.5 V
